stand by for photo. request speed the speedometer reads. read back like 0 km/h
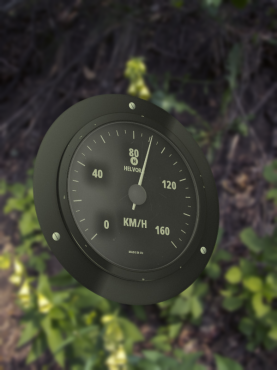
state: 90 km/h
